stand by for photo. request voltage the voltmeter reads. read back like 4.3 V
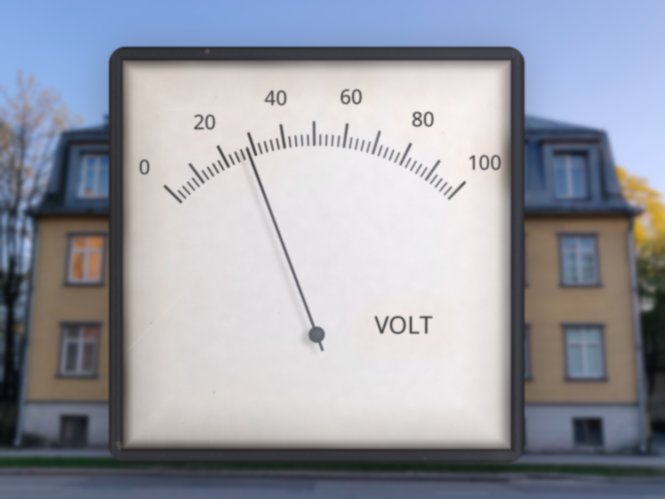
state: 28 V
